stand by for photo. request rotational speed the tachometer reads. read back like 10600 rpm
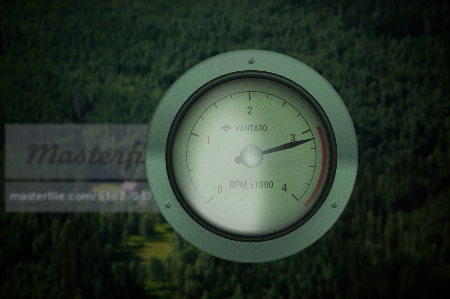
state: 3125 rpm
